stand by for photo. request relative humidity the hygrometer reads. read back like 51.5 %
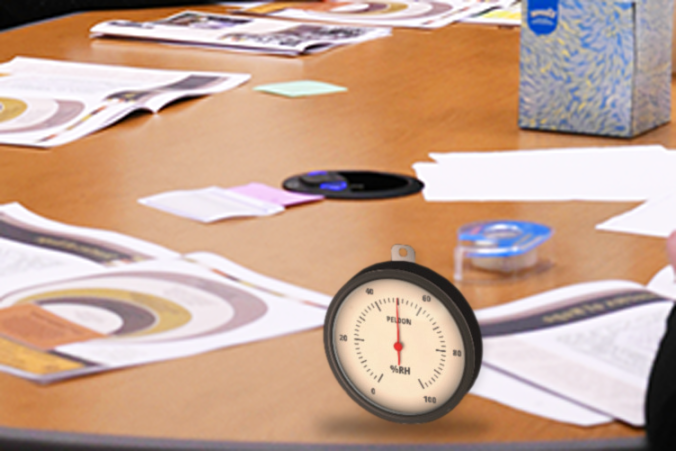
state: 50 %
